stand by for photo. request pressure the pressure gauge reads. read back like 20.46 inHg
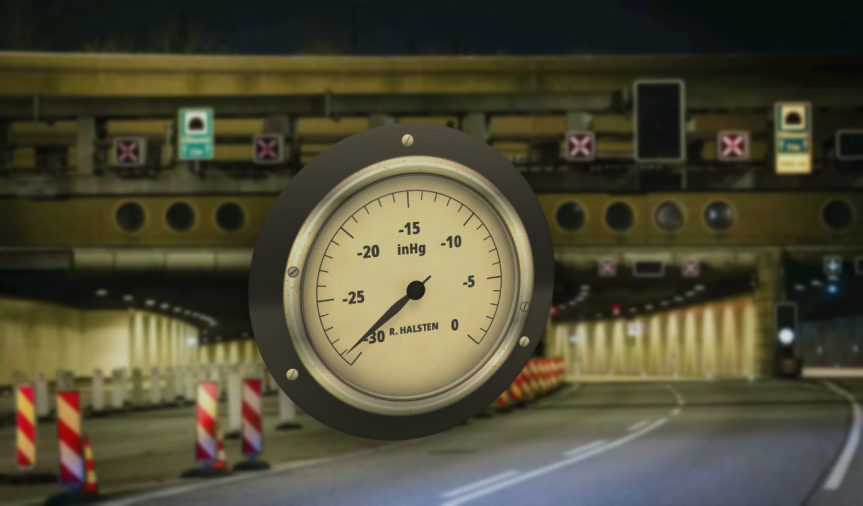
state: -29 inHg
